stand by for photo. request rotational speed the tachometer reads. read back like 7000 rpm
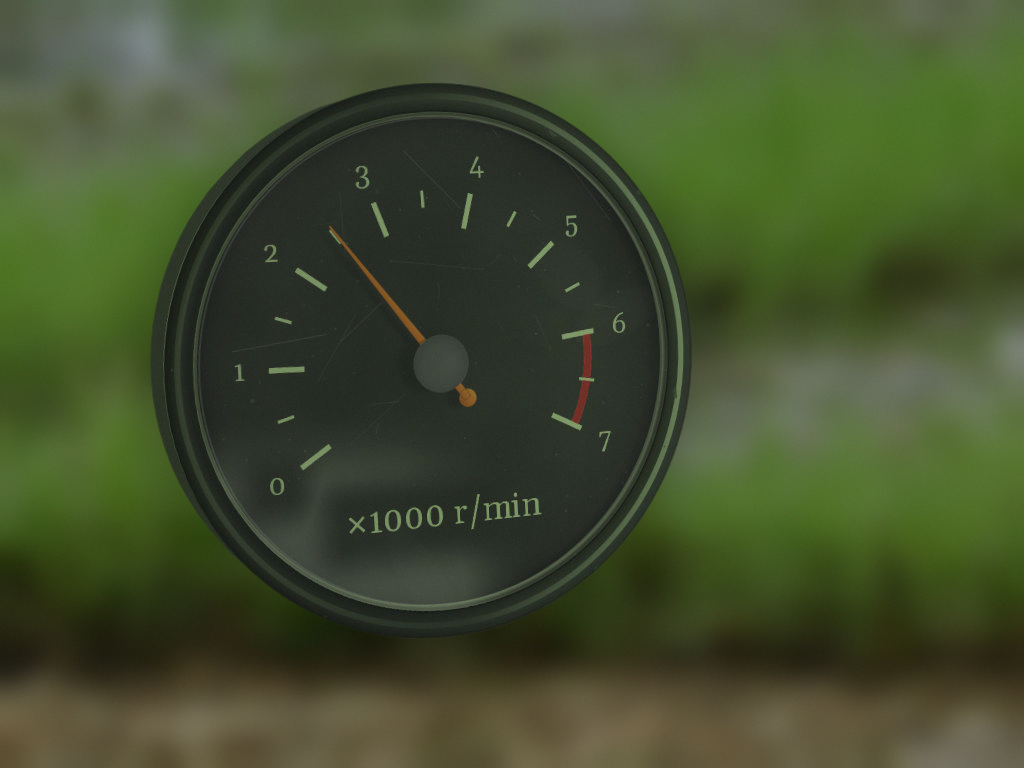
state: 2500 rpm
